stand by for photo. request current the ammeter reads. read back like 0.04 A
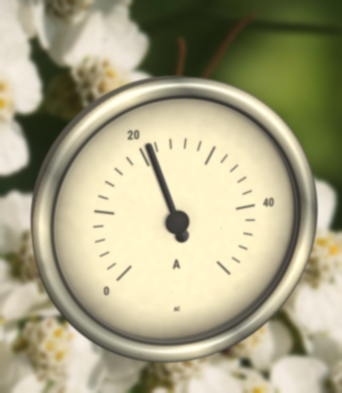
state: 21 A
